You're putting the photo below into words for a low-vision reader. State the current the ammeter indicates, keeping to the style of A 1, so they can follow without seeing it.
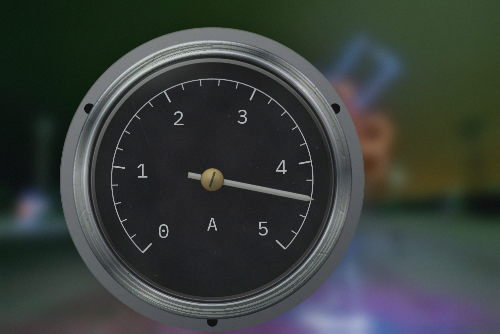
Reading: A 4.4
